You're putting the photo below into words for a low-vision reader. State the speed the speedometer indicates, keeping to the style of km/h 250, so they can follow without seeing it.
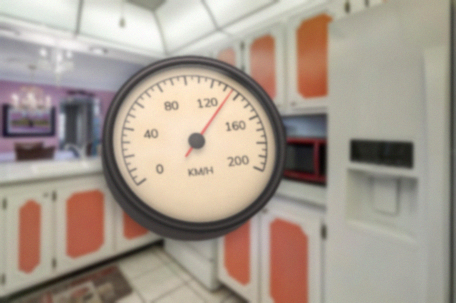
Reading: km/h 135
